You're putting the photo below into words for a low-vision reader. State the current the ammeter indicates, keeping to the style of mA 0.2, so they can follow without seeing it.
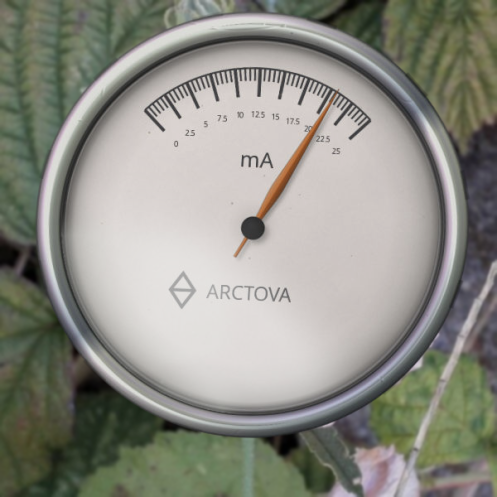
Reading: mA 20.5
